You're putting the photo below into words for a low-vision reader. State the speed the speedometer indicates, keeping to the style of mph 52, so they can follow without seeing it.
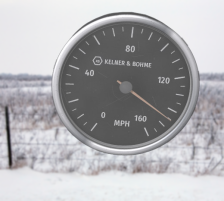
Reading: mph 145
